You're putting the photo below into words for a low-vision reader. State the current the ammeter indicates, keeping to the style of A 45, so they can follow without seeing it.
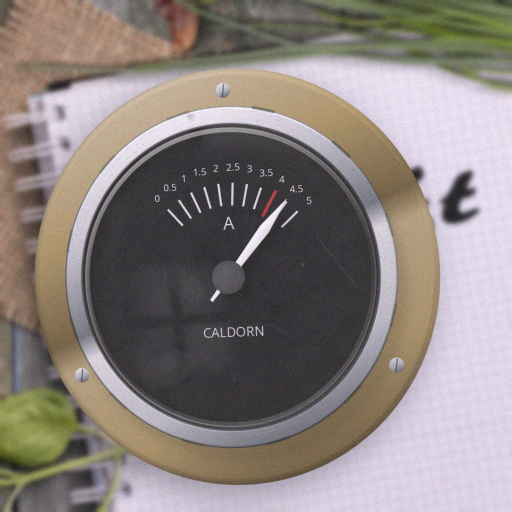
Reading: A 4.5
